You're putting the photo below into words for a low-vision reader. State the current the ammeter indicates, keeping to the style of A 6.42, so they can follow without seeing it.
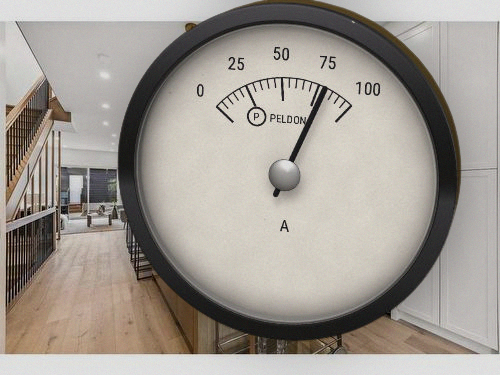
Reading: A 80
